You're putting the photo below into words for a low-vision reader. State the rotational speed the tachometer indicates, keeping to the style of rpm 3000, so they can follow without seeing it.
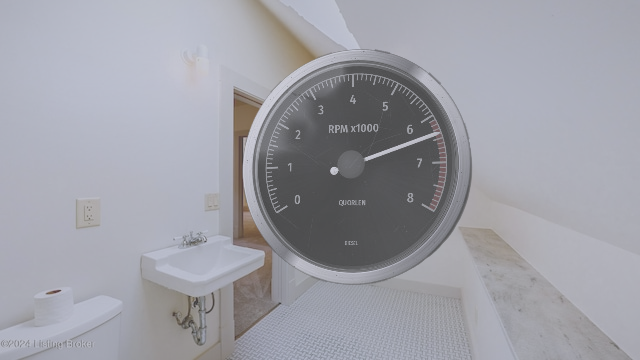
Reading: rpm 6400
